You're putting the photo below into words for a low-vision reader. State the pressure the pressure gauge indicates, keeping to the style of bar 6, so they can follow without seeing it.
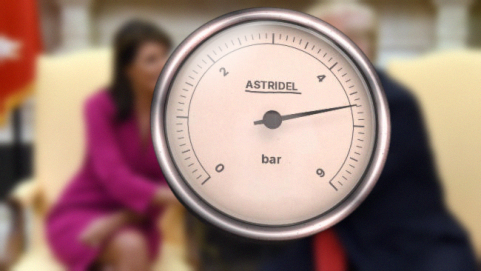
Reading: bar 4.7
